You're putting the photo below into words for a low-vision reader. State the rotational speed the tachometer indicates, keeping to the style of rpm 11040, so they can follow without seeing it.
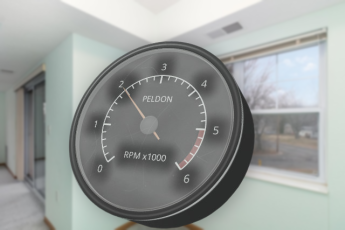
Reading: rpm 2000
